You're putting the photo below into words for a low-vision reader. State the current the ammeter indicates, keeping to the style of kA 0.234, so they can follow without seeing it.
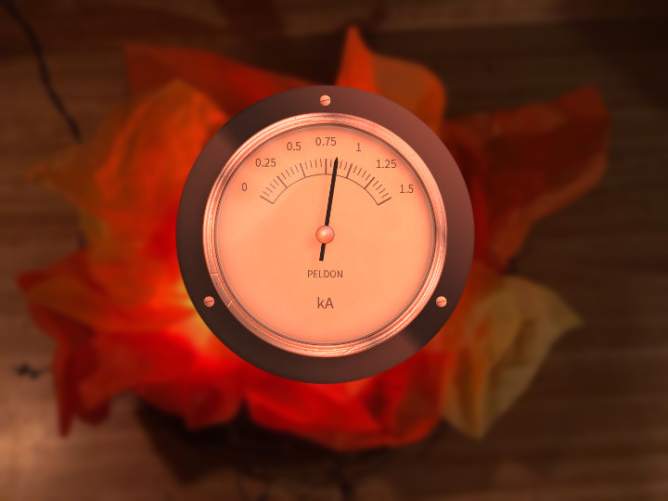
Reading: kA 0.85
